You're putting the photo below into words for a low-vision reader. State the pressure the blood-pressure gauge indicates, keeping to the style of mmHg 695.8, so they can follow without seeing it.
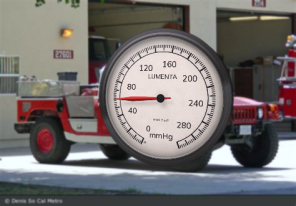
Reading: mmHg 60
